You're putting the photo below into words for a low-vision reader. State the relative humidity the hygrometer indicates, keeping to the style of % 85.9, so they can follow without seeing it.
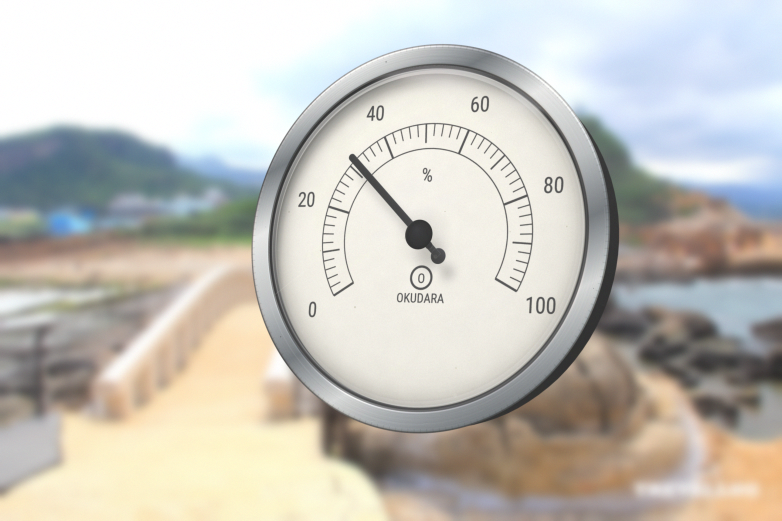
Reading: % 32
